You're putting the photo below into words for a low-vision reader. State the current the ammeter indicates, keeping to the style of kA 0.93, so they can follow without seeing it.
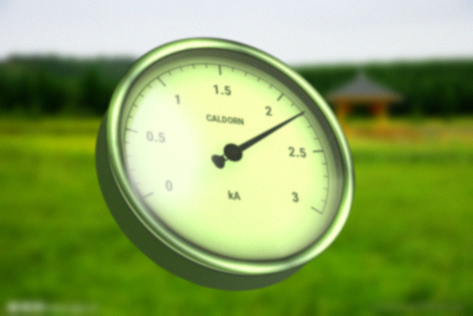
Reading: kA 2.2
